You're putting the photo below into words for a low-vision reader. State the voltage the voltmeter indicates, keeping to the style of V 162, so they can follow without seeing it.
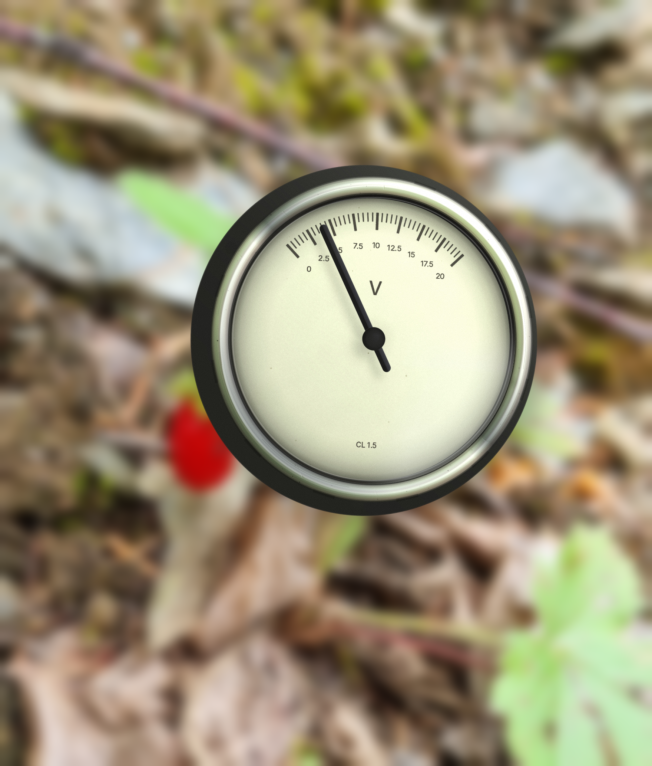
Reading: V 4
